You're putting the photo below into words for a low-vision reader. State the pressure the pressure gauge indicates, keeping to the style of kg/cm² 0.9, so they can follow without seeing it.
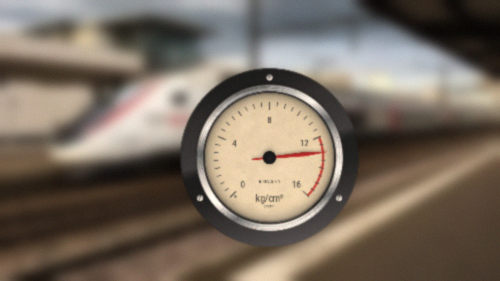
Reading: kg/cm² 13
